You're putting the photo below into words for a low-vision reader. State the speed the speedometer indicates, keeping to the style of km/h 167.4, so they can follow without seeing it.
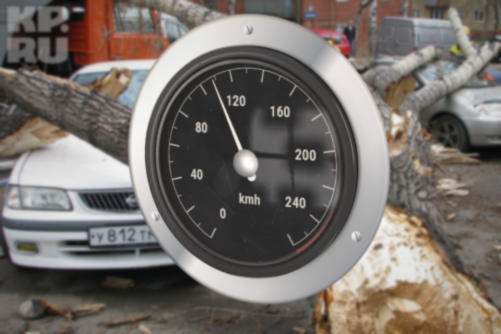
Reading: km/h 110
